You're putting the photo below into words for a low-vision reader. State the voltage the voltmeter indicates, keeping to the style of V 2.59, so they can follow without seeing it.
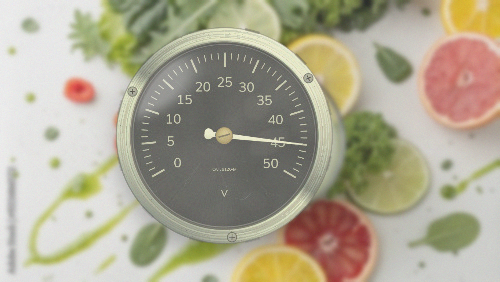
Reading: V 45
